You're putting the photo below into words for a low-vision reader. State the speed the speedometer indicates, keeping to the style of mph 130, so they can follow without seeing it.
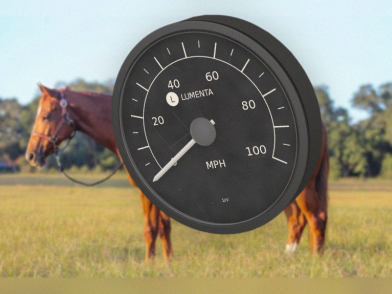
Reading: mph 0
